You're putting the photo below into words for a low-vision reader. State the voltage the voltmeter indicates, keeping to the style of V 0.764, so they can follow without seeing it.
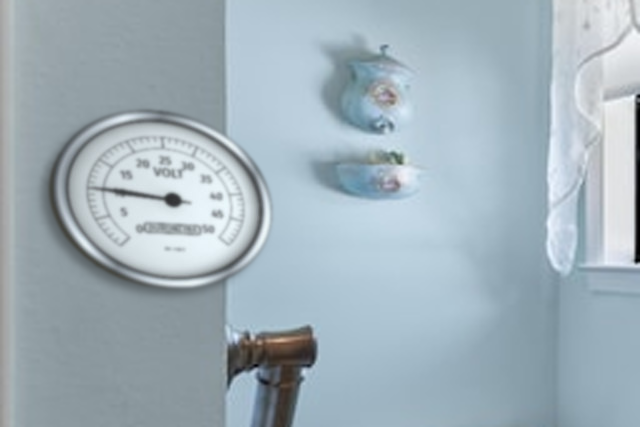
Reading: V 10
